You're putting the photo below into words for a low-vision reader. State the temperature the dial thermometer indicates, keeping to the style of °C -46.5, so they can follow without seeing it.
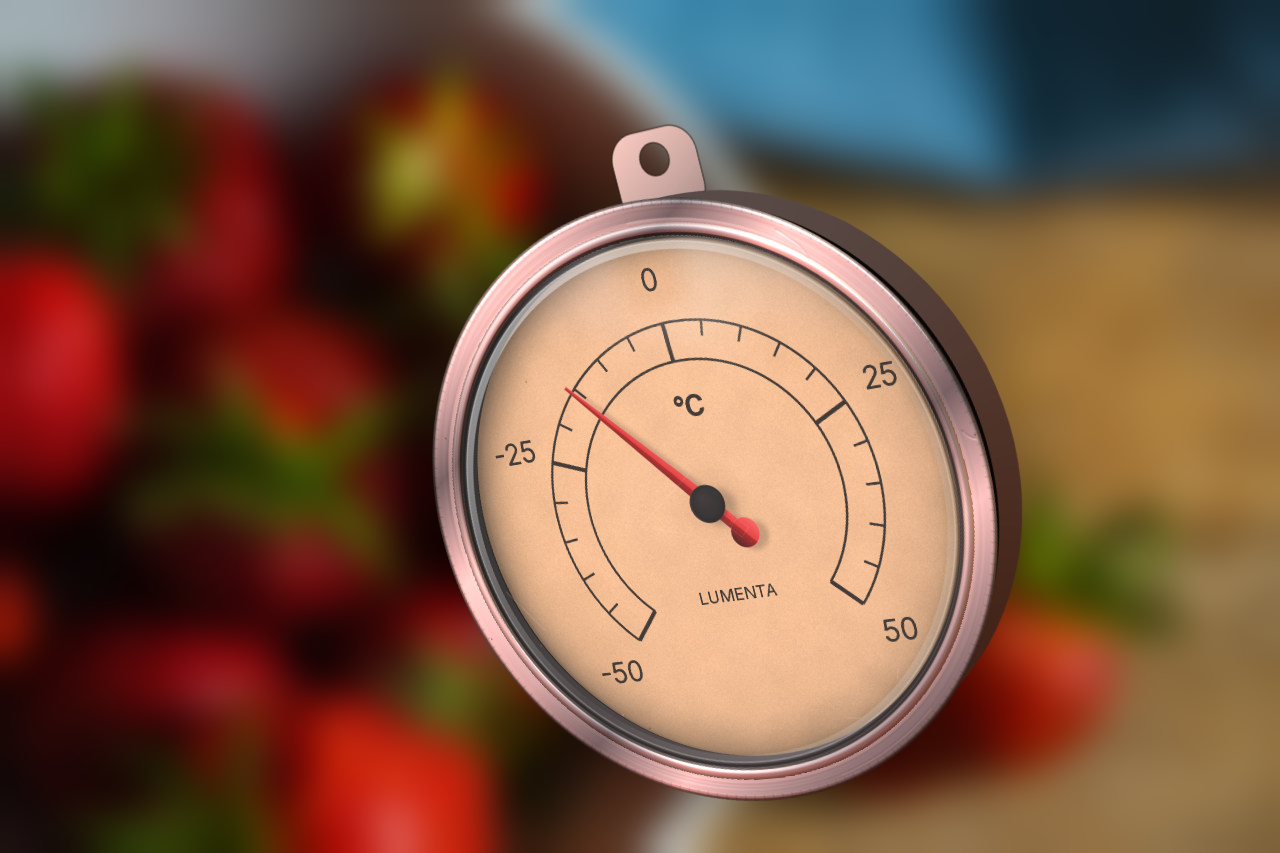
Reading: °C -15
